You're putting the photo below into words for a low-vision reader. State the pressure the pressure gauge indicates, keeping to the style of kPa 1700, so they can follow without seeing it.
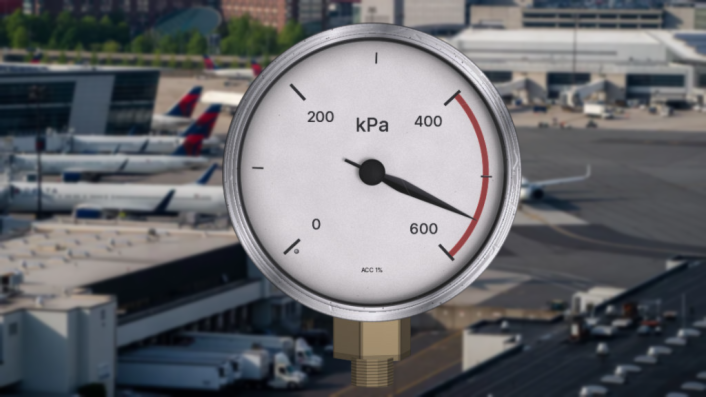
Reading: kPa 550
